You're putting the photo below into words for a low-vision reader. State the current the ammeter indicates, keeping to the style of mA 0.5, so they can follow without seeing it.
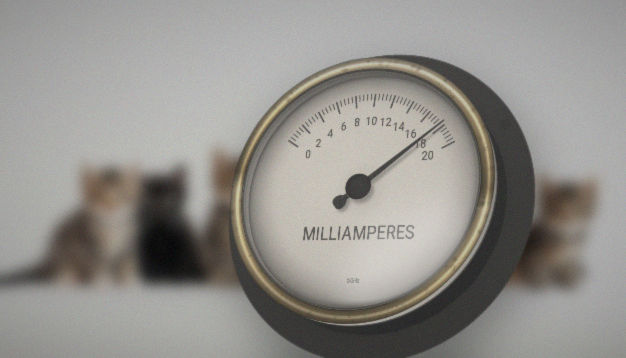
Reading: mA 18
